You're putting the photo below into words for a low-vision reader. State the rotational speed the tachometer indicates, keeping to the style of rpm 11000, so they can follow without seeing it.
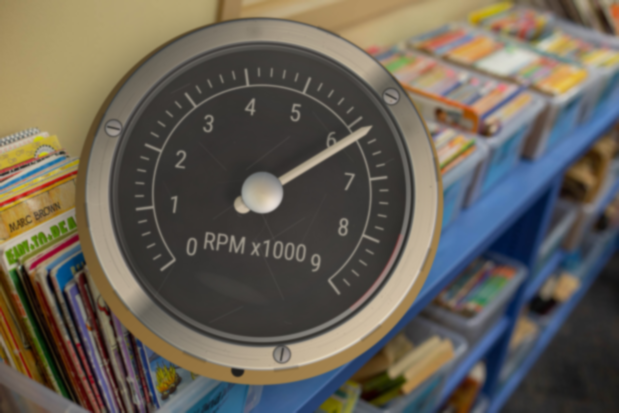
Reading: rpm 6200
